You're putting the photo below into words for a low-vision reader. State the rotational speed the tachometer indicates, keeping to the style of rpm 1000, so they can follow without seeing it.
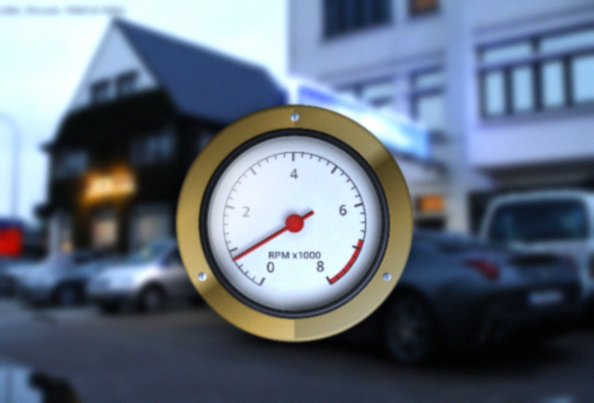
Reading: rpm 800
